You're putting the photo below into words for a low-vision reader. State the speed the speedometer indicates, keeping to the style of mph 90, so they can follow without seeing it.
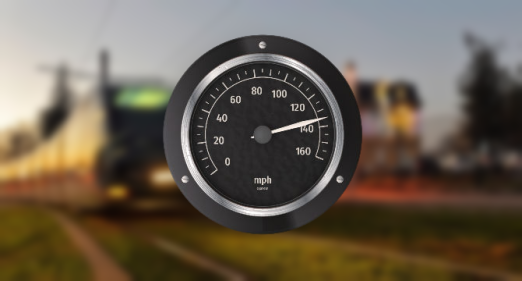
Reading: mph 135
